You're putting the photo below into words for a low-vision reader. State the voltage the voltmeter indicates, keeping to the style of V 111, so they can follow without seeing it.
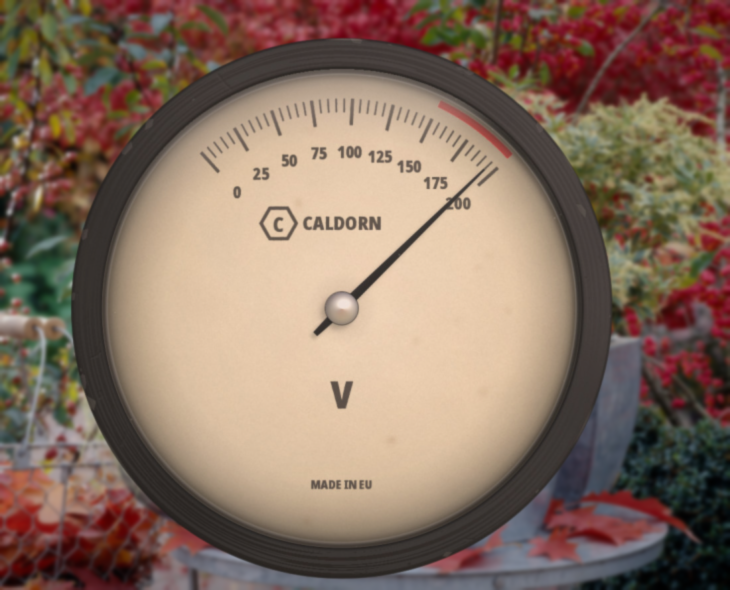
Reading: V 195
